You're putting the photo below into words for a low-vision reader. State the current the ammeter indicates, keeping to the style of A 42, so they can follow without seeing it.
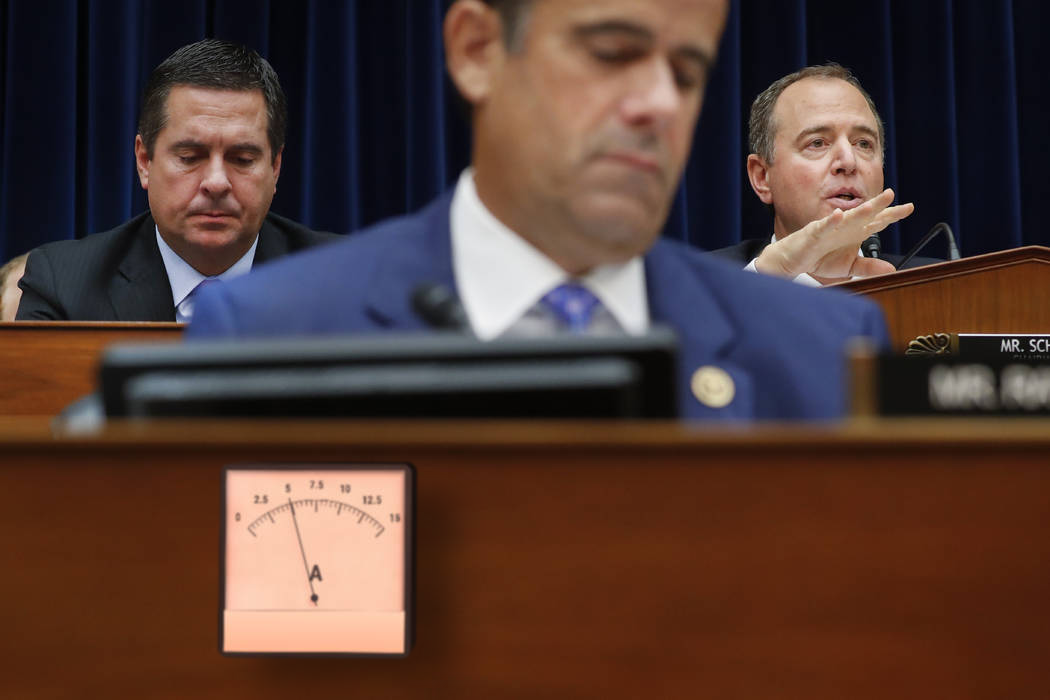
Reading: A 5
